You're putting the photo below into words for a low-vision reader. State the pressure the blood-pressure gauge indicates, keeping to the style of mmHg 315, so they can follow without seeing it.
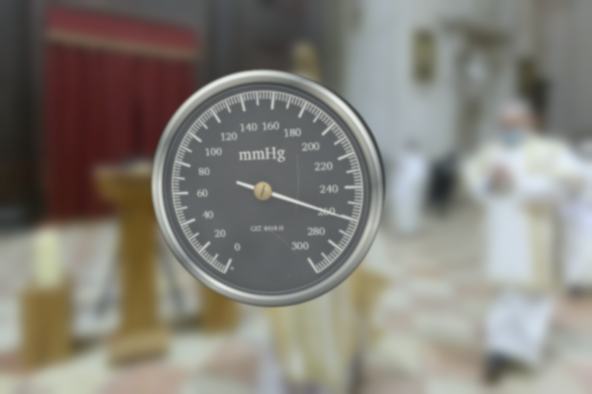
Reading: mmHg 260
